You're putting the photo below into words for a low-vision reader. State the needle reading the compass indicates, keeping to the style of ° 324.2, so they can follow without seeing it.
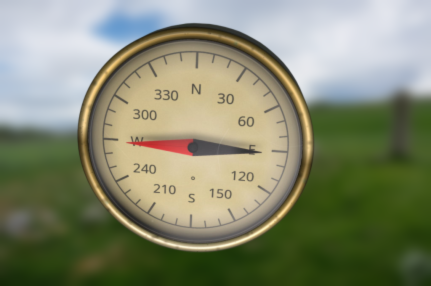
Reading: ° 270
